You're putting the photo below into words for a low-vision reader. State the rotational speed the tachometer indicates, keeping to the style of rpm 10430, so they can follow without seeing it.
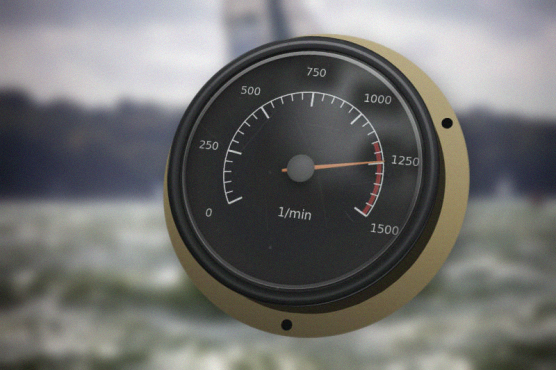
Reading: rpm 1250
